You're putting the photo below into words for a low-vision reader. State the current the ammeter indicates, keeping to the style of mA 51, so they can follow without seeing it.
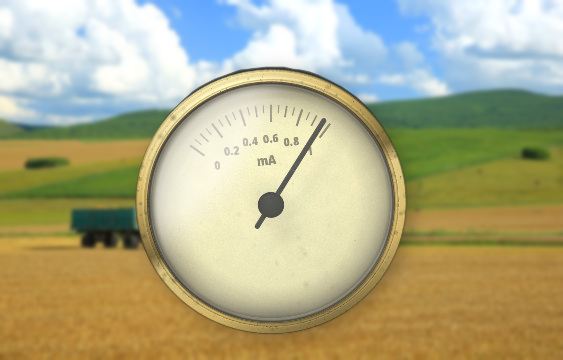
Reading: mA 0.95
